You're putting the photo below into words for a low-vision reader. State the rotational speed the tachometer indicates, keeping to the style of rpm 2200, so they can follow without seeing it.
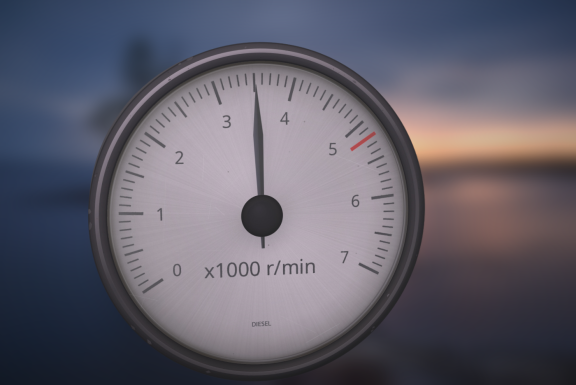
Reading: rpm 3500
